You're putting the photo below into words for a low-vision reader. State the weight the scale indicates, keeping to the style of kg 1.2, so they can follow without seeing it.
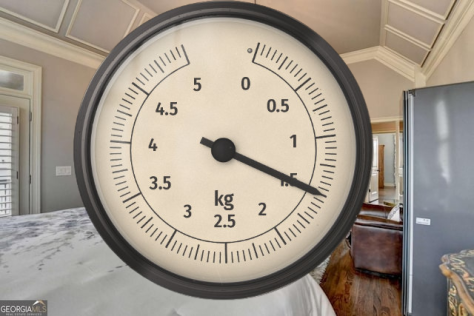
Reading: kg 1.5
